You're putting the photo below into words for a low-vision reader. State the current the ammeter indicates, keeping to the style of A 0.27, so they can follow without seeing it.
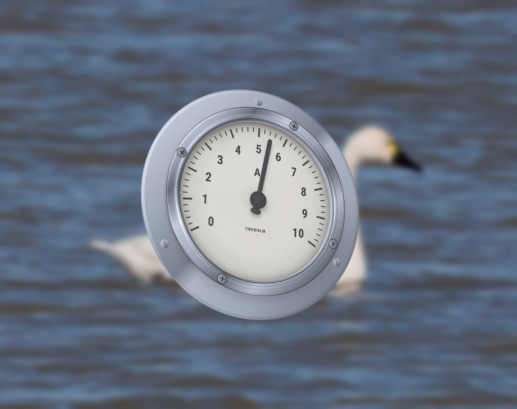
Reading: A 5.4
